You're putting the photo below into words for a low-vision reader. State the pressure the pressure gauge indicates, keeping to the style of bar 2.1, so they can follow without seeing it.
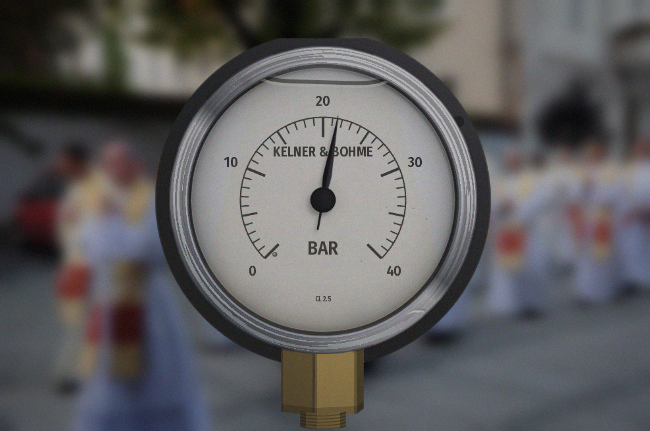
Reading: bar 21.5
